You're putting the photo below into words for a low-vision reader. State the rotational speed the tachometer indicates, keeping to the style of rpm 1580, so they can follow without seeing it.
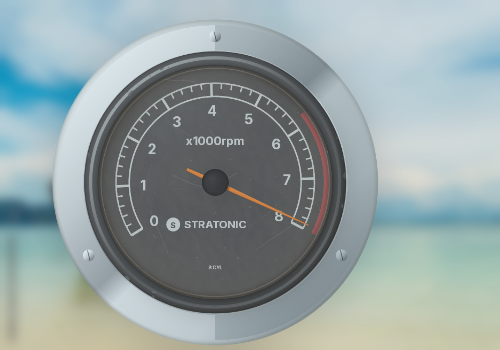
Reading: rpm 7900
